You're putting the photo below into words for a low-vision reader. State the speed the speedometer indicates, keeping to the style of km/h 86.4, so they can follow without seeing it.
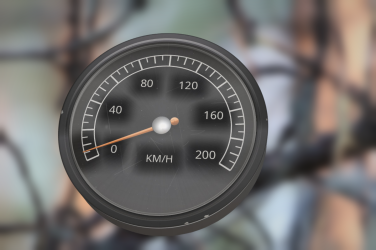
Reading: km/h 5
